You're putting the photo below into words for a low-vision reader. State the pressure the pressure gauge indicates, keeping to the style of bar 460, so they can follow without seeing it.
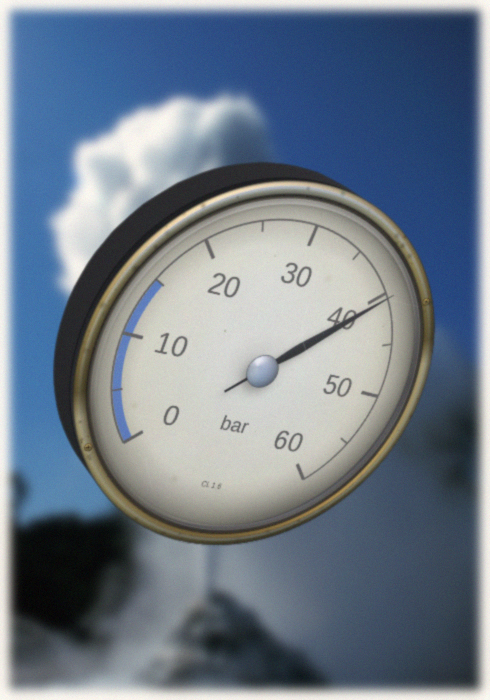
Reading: bar 40
